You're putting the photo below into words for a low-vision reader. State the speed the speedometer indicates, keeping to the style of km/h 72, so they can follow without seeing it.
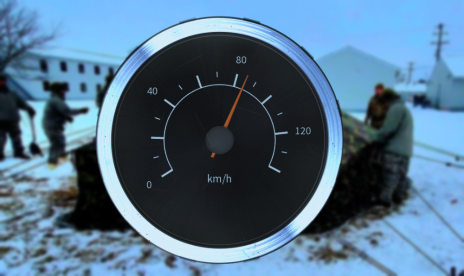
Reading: km/h 85
